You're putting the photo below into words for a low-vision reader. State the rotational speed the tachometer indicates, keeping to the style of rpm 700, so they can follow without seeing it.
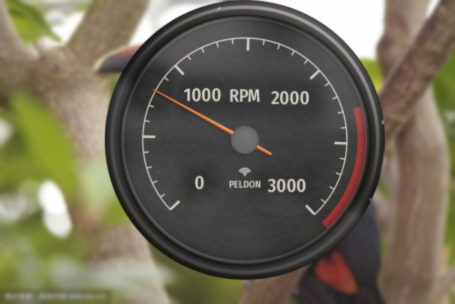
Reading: rpm 800
